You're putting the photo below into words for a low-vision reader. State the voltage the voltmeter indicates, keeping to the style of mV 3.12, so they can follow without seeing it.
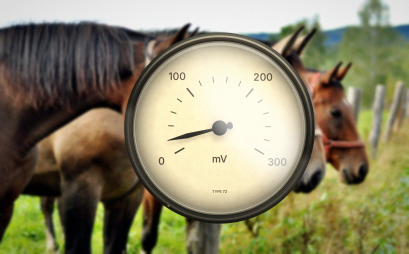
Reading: mV 20
